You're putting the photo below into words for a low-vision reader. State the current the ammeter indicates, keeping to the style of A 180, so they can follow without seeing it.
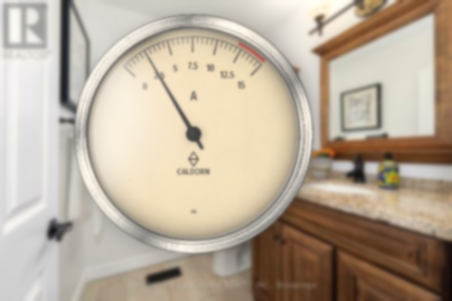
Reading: A 2.5
